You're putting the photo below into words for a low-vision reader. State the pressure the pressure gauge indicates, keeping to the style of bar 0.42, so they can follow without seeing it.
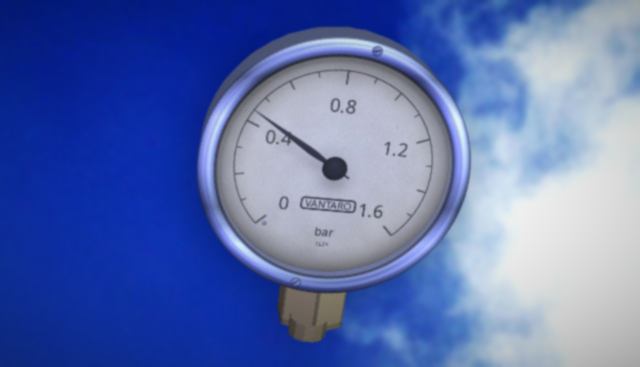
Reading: bar 0.45
